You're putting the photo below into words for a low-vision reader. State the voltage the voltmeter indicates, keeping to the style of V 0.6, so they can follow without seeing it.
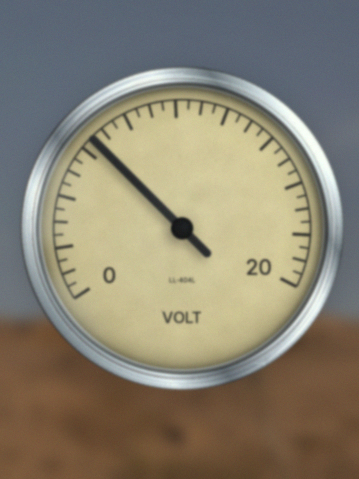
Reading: V 6.5
